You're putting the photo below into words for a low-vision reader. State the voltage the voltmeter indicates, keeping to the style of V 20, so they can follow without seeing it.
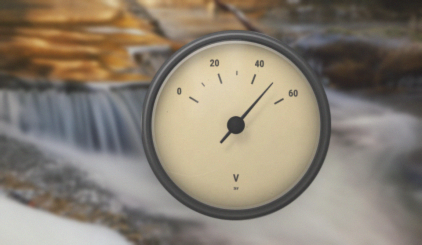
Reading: V 50
